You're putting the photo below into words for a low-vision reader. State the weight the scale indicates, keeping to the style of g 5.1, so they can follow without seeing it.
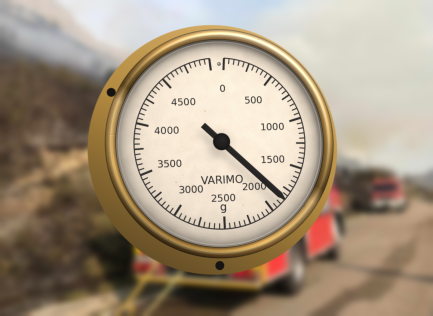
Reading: g 1850
